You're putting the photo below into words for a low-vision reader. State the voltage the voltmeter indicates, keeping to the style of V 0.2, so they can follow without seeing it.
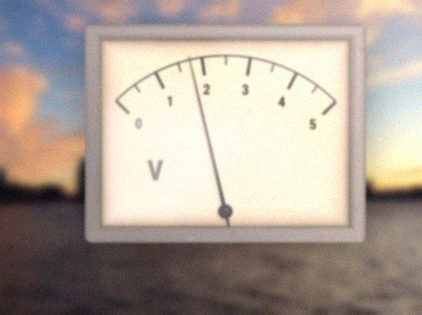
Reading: V 1.75
